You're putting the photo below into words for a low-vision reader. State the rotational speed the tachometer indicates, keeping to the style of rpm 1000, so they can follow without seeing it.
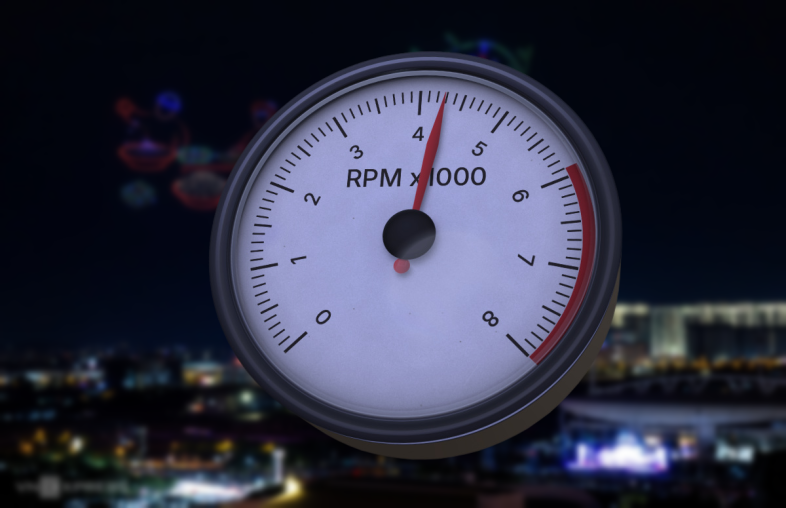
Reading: rpm 4300
